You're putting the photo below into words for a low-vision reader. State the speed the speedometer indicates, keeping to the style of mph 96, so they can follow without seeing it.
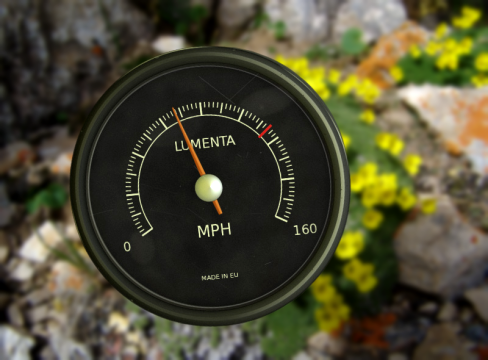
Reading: mph 68
